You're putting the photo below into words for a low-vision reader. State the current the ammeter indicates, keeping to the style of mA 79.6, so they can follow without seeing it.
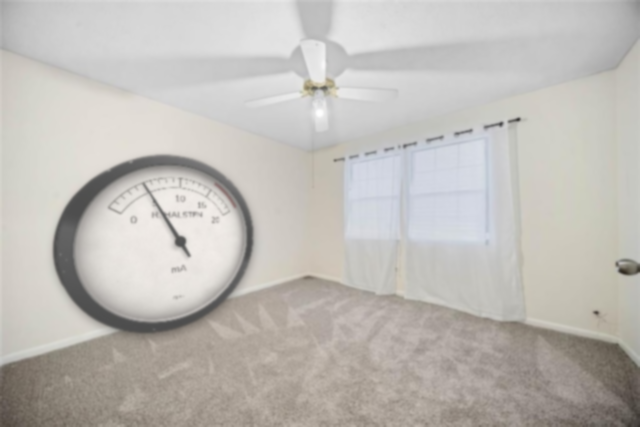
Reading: mA 5
